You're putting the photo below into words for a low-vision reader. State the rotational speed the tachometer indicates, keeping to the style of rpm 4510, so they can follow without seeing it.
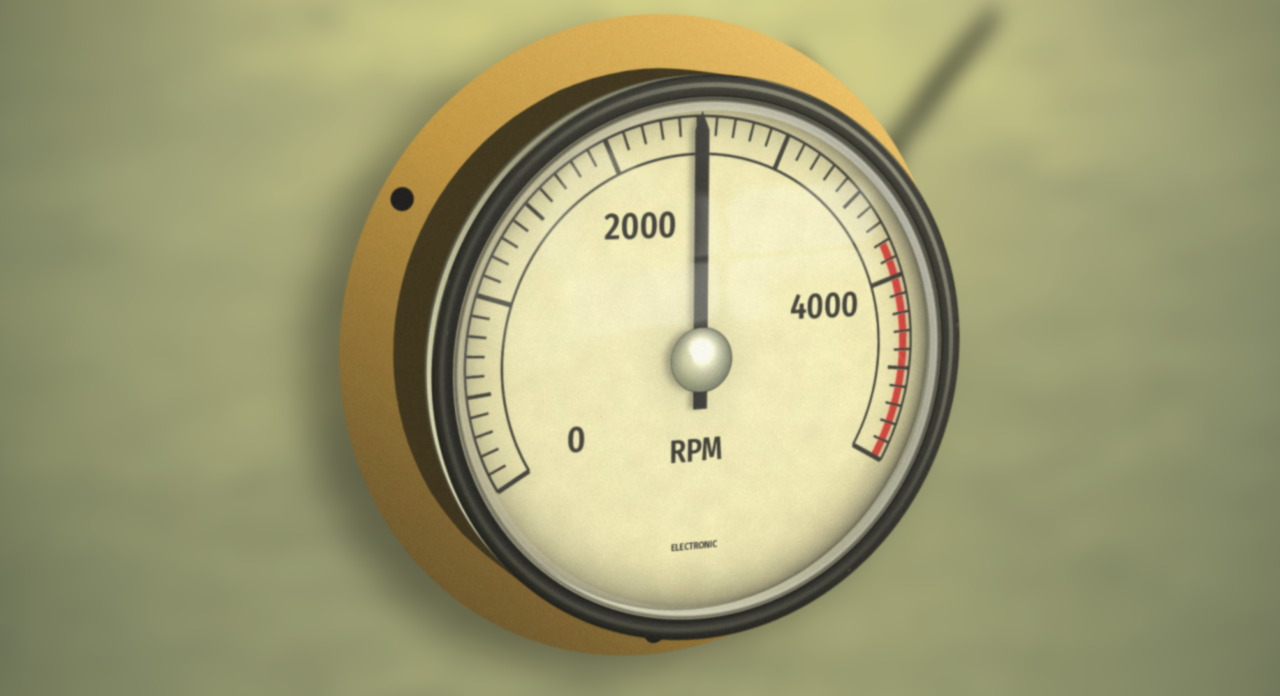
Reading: rpm 2500
